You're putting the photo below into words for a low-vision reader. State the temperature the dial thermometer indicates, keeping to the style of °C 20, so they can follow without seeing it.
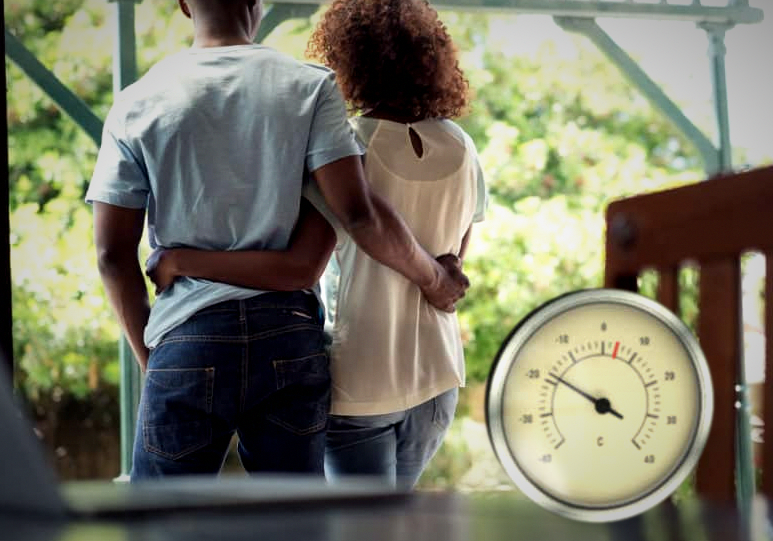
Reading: °C -18
